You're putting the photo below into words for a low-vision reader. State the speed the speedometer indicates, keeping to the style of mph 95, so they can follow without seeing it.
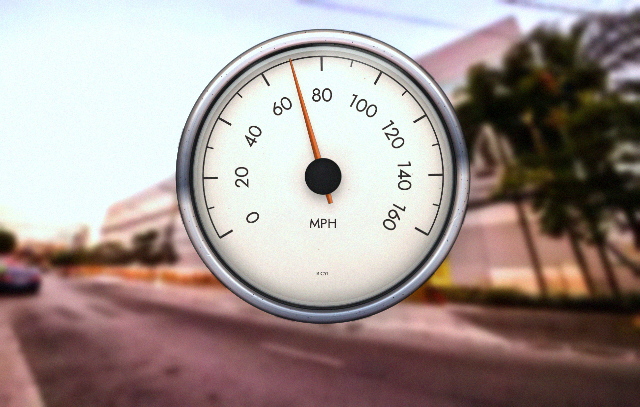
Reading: mph 70
